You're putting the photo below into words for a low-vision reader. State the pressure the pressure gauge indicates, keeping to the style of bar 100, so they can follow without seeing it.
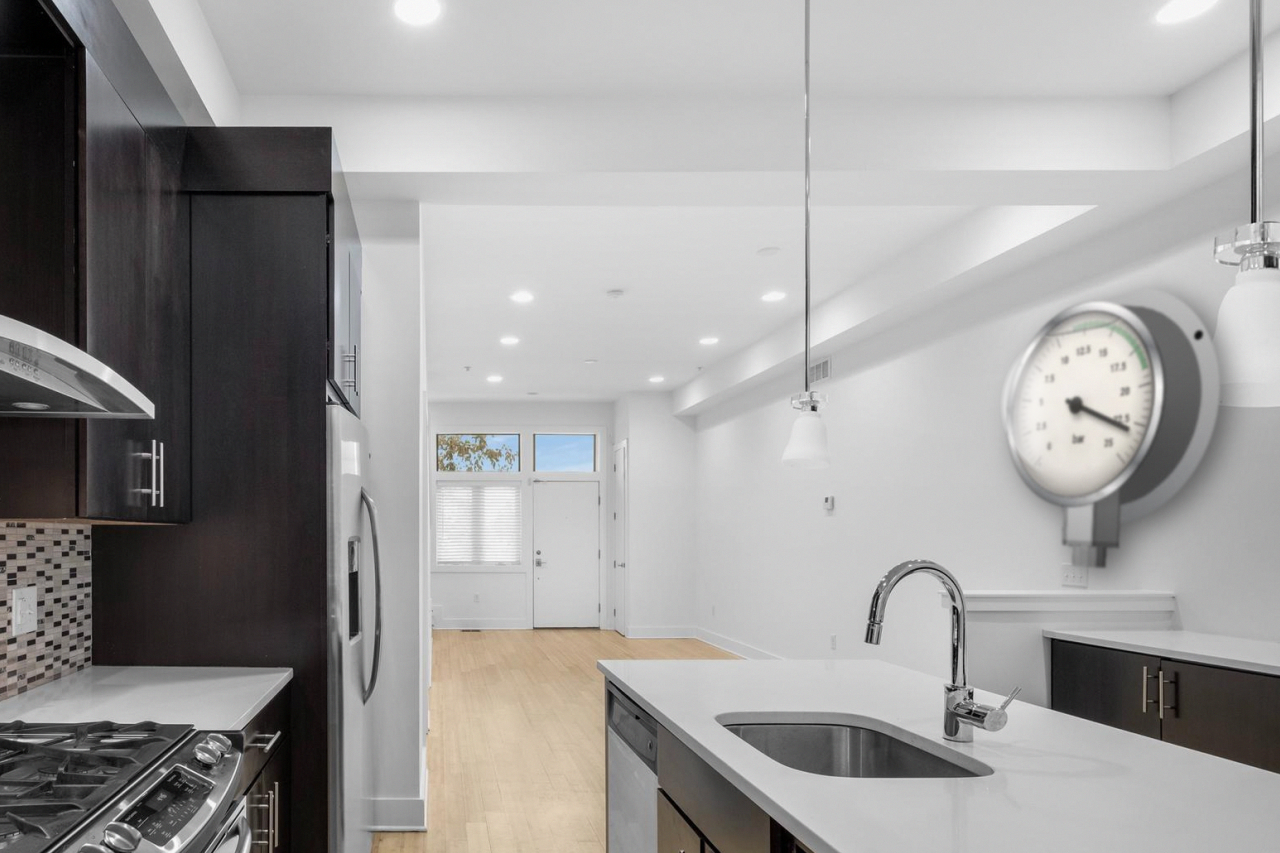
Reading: bar 23
